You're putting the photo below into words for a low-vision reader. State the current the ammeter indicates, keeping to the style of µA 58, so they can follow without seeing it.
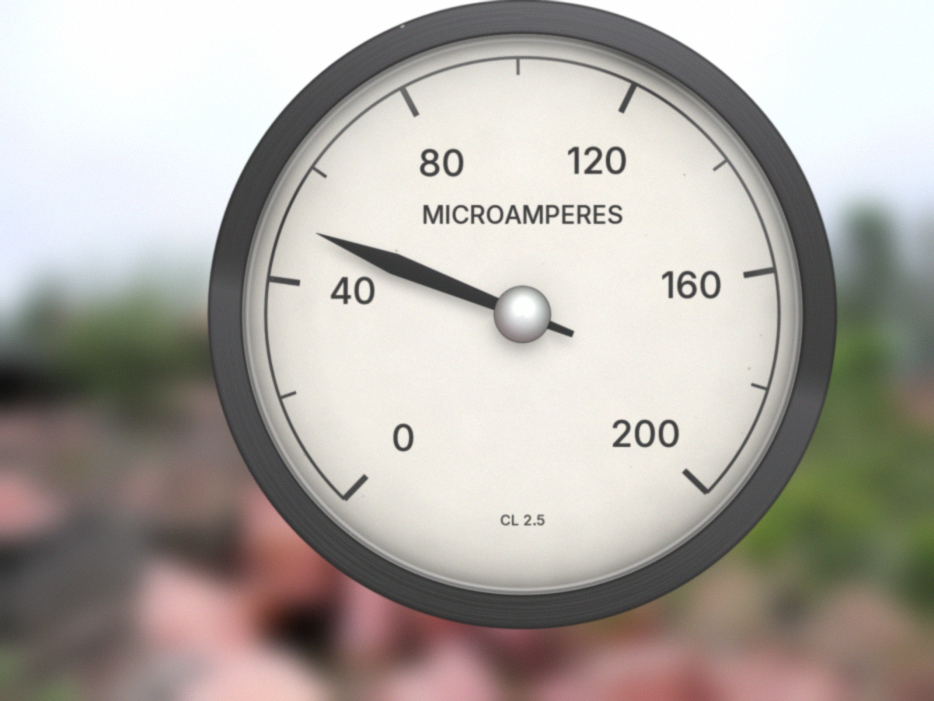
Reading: µA 50
